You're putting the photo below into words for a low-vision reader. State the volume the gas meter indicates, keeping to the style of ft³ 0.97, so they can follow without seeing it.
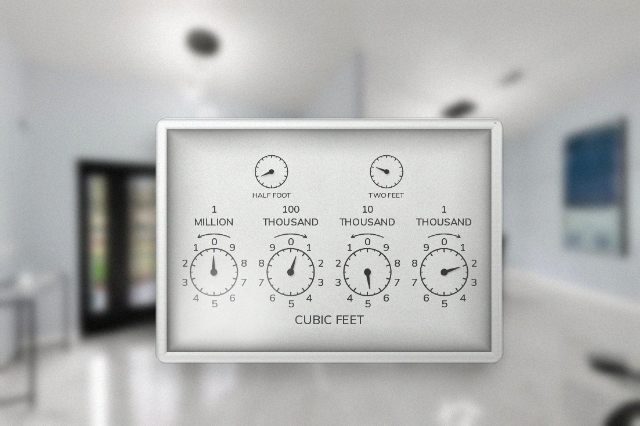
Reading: ft³ 5200
